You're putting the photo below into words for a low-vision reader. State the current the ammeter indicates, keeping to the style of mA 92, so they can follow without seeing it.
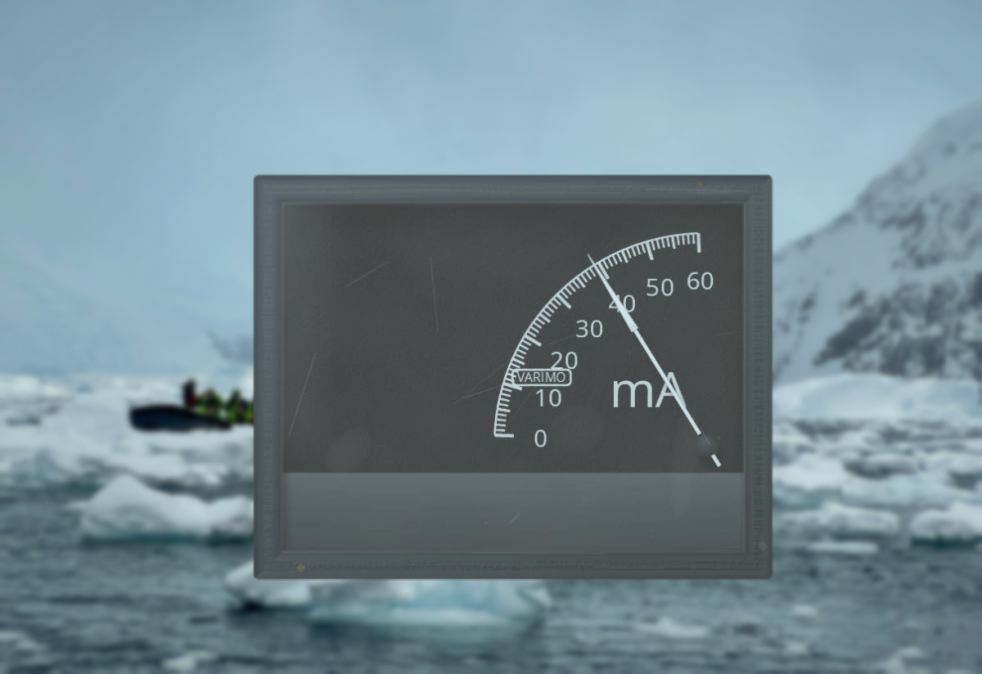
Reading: mA 39
